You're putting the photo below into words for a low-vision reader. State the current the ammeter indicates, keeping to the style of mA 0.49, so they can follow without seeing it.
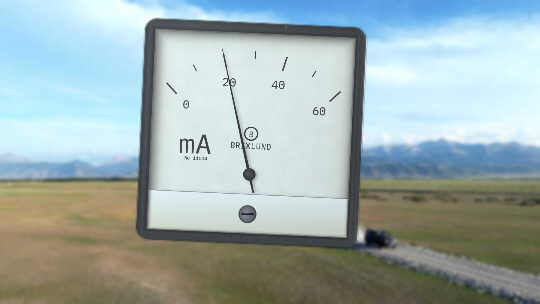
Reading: mA 20
